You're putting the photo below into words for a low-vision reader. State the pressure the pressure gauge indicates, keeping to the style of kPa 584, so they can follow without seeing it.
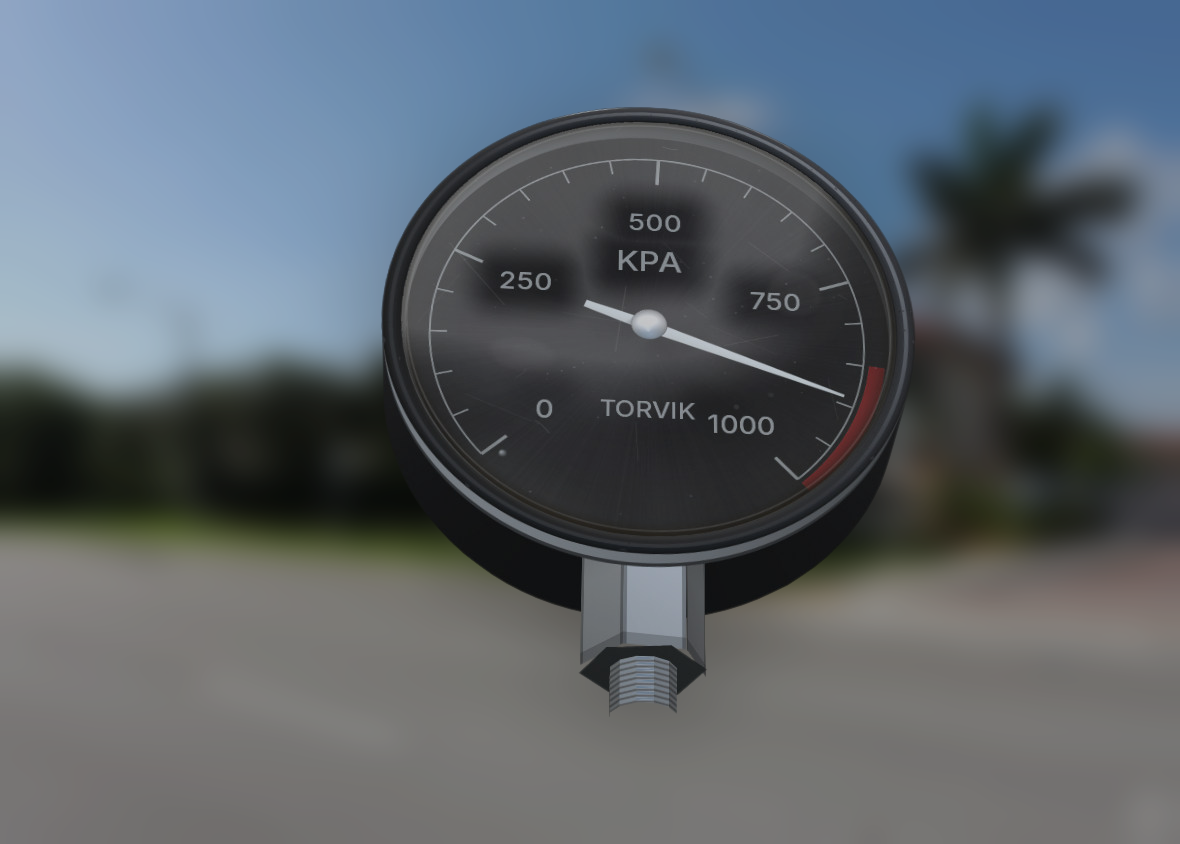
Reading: kPa 900
